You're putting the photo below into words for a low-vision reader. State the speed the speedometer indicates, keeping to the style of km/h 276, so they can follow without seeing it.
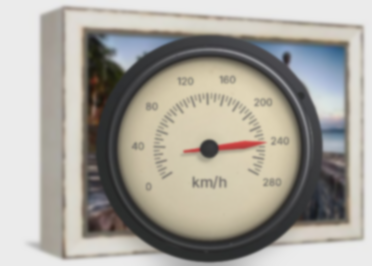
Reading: km/h 240
